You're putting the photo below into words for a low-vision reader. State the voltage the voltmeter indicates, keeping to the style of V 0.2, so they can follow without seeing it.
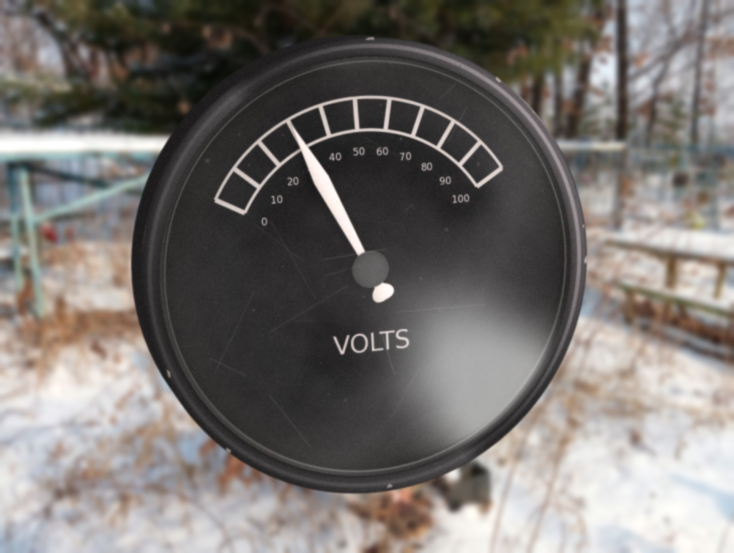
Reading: V 30
